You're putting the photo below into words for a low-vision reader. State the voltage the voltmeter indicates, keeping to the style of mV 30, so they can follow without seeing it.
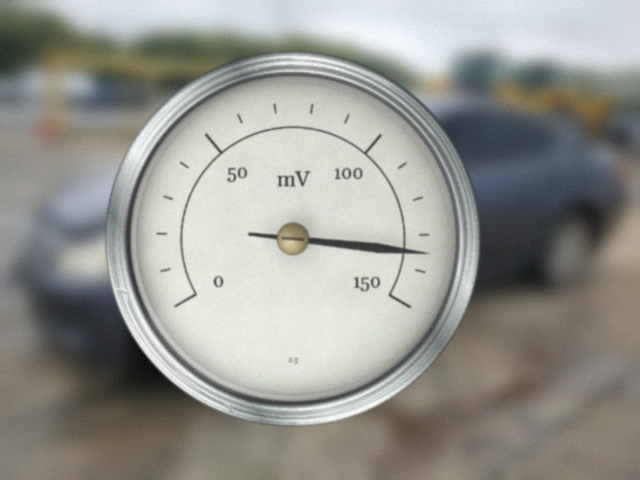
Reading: mV 135
